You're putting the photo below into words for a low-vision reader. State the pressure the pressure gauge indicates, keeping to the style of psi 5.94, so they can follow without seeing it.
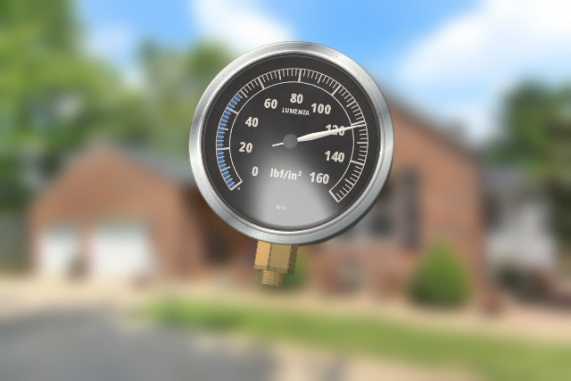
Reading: psi 122
